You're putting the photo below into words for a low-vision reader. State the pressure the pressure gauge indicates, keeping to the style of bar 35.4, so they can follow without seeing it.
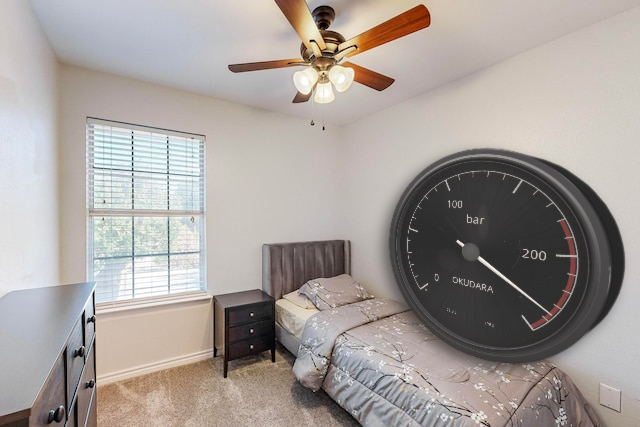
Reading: bar 235
